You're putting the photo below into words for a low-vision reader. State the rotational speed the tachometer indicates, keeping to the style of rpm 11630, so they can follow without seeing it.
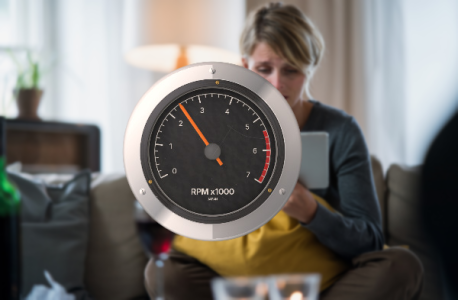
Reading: rpm 2400
